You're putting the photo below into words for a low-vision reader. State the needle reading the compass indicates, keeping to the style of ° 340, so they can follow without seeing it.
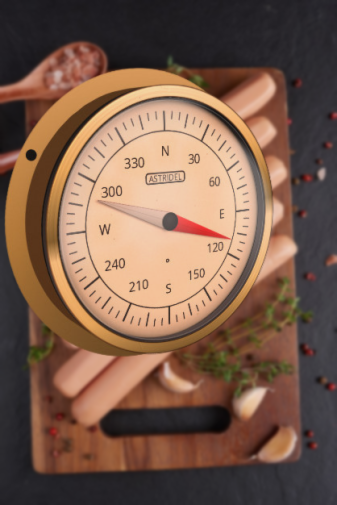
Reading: ° 110
